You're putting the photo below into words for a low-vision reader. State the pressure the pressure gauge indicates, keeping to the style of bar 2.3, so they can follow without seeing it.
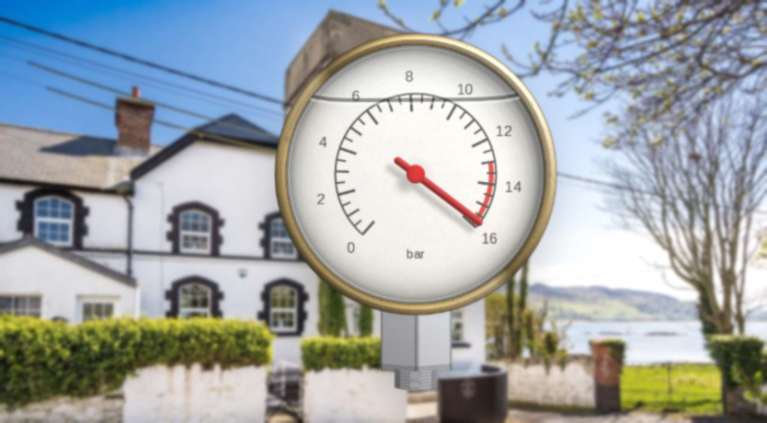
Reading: bar 15.75
